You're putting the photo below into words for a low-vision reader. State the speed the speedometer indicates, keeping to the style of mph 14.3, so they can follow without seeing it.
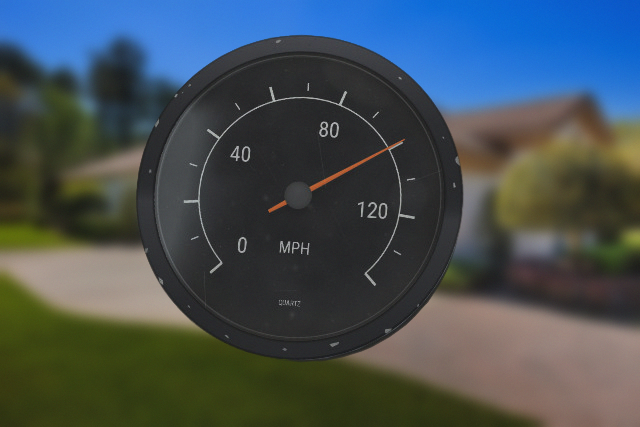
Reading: mph 100
